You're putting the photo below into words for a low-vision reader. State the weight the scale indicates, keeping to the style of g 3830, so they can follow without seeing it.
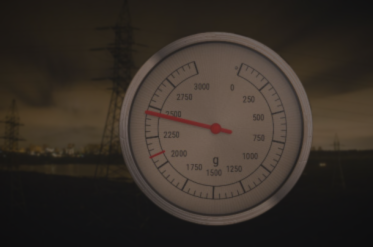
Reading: g 2450
